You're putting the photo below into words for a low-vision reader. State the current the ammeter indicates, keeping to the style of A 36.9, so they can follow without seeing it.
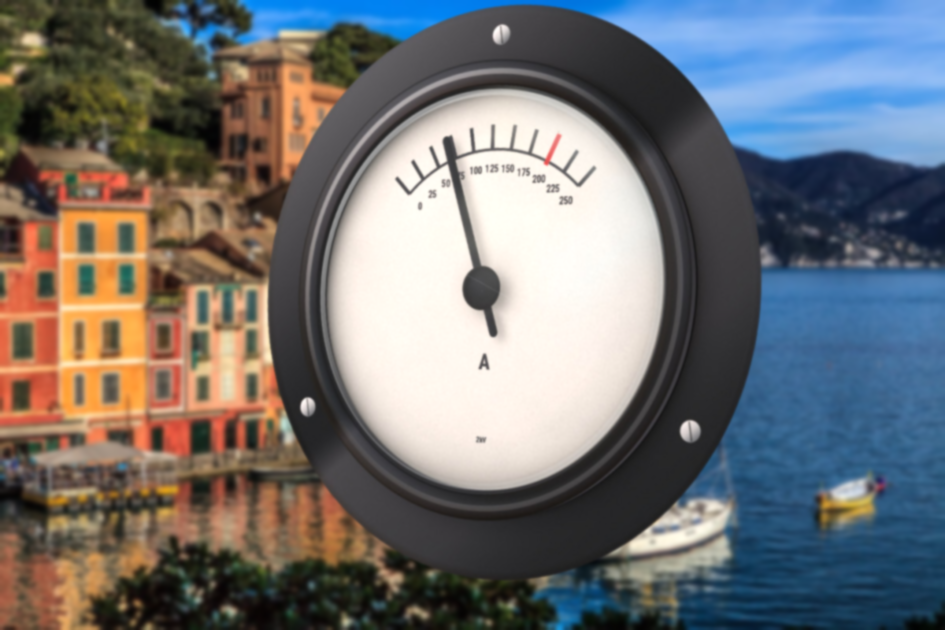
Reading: A 75
